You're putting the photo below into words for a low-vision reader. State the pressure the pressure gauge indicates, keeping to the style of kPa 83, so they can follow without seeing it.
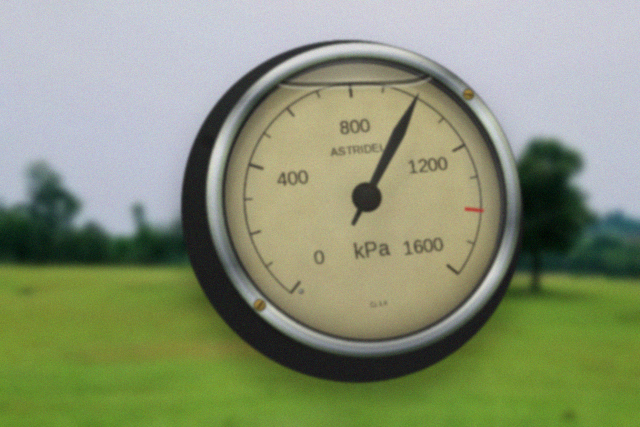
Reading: kPa 1000
